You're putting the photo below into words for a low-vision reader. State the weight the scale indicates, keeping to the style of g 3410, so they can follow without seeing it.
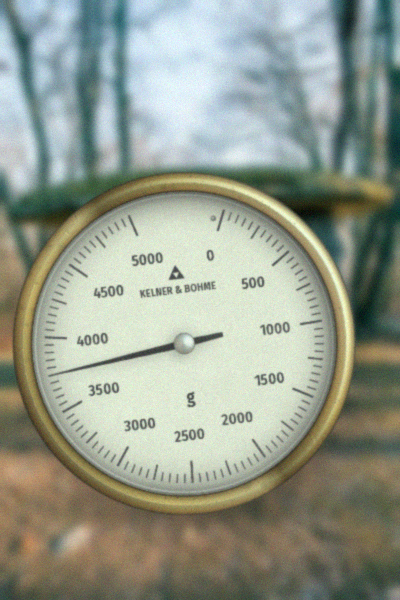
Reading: g 3750
